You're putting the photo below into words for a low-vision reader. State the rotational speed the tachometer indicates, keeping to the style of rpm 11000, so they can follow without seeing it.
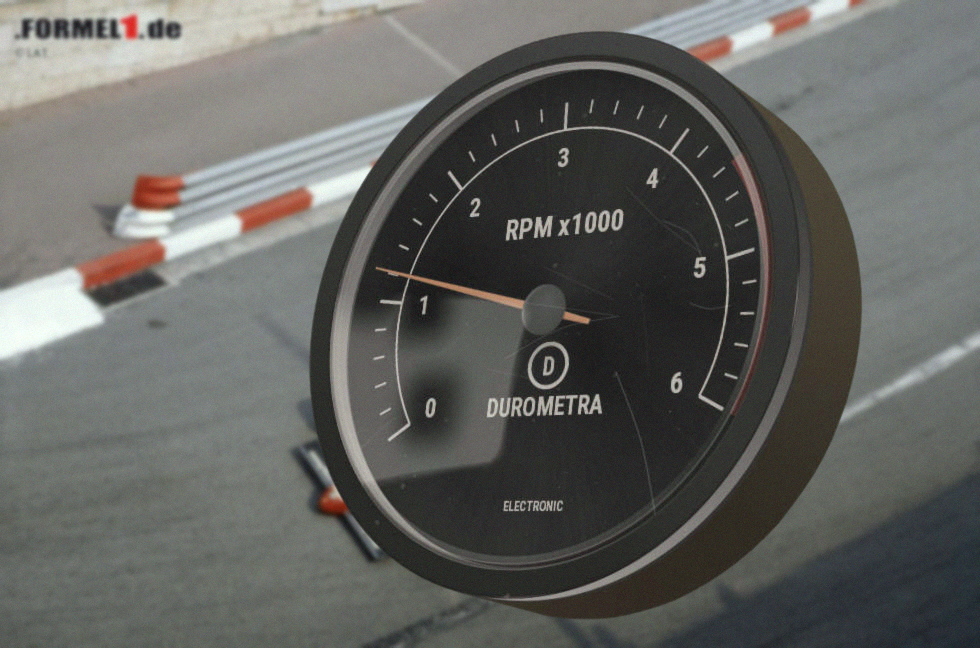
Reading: rpm 1200
